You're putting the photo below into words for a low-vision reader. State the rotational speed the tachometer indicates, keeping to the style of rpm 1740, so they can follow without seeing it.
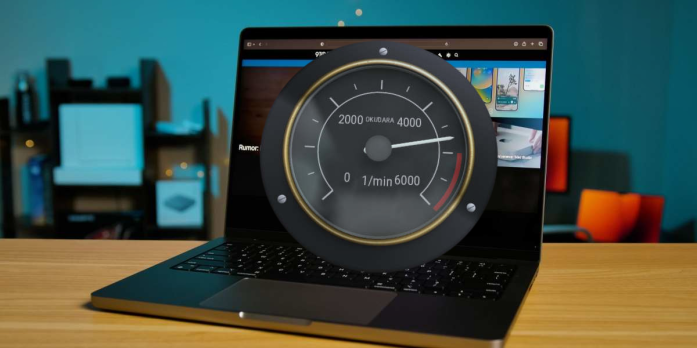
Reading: rpm 4750
